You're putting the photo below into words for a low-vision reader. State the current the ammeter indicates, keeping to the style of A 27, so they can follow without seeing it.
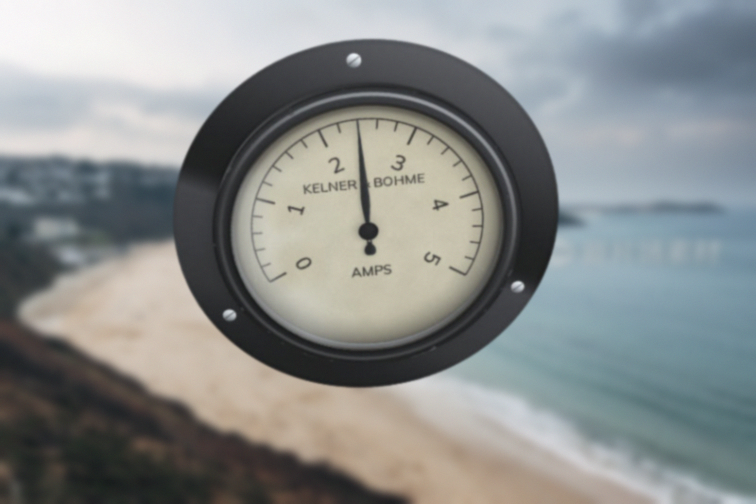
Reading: A 2.4
